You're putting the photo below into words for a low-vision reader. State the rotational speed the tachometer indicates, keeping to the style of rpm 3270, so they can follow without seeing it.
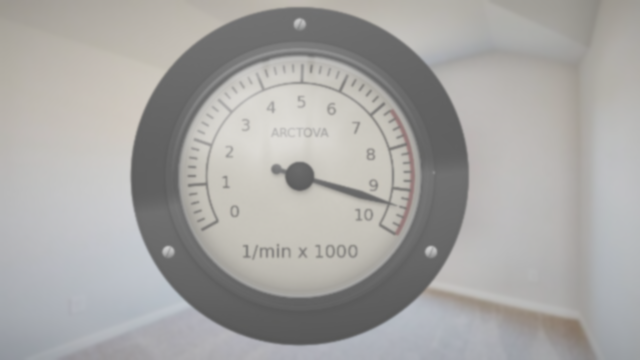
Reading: rpm 9400
